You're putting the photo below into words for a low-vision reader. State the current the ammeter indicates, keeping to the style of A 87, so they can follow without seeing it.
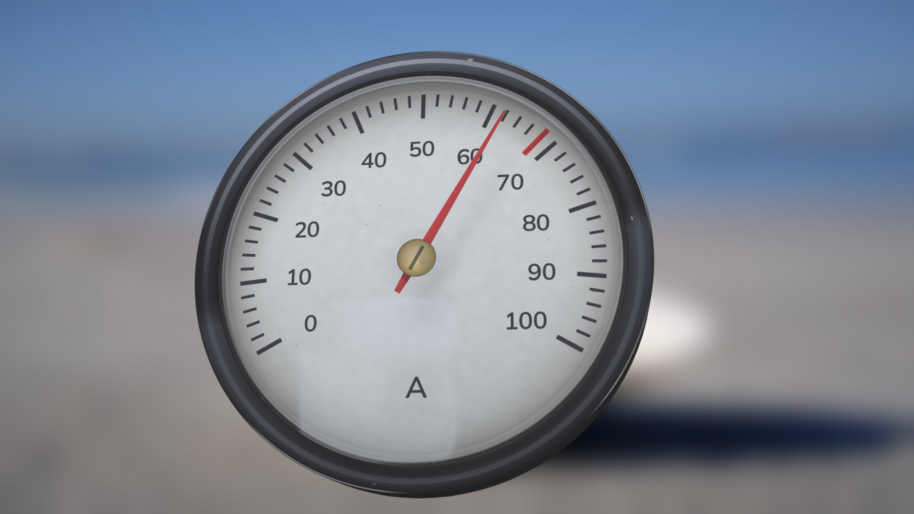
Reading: A 62
